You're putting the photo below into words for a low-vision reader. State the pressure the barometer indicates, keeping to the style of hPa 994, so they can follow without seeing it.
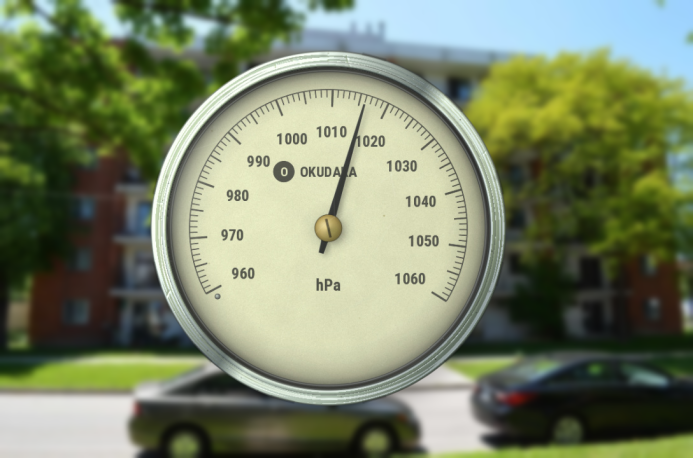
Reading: hPa 1016
